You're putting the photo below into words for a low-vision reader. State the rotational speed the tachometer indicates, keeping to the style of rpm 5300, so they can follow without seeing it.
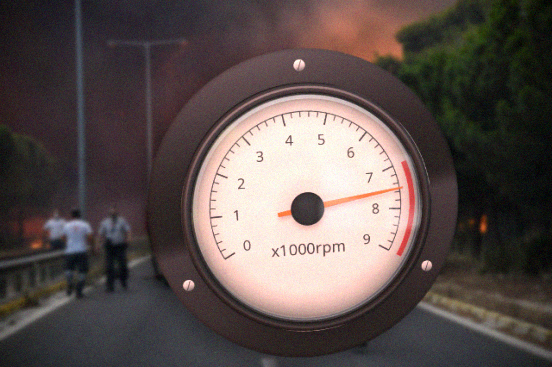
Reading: rpm 7500
